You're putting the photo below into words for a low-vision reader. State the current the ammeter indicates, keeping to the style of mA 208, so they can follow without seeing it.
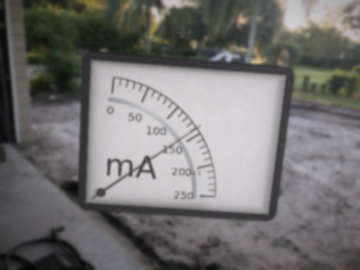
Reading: mA 140
